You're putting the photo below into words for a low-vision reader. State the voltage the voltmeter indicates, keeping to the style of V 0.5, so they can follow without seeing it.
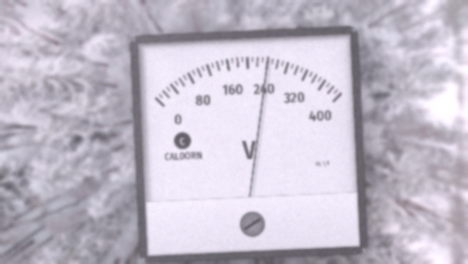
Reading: V 240
